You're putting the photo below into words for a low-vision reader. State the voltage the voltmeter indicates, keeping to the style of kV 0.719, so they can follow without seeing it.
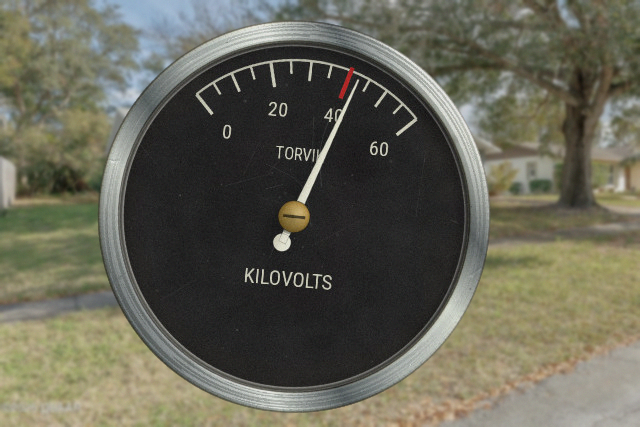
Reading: kV 42.5
